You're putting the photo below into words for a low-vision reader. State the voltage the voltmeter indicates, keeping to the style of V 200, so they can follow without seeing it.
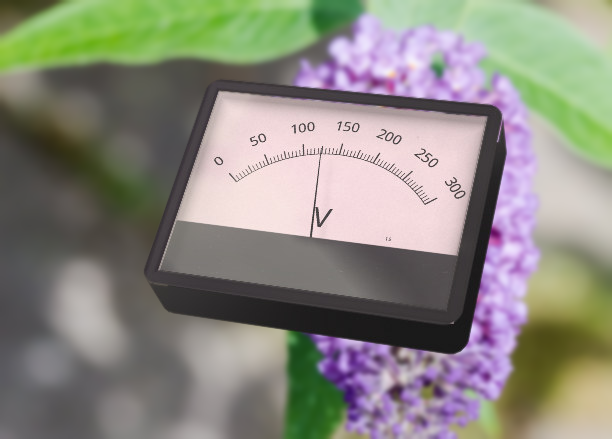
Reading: V 125
